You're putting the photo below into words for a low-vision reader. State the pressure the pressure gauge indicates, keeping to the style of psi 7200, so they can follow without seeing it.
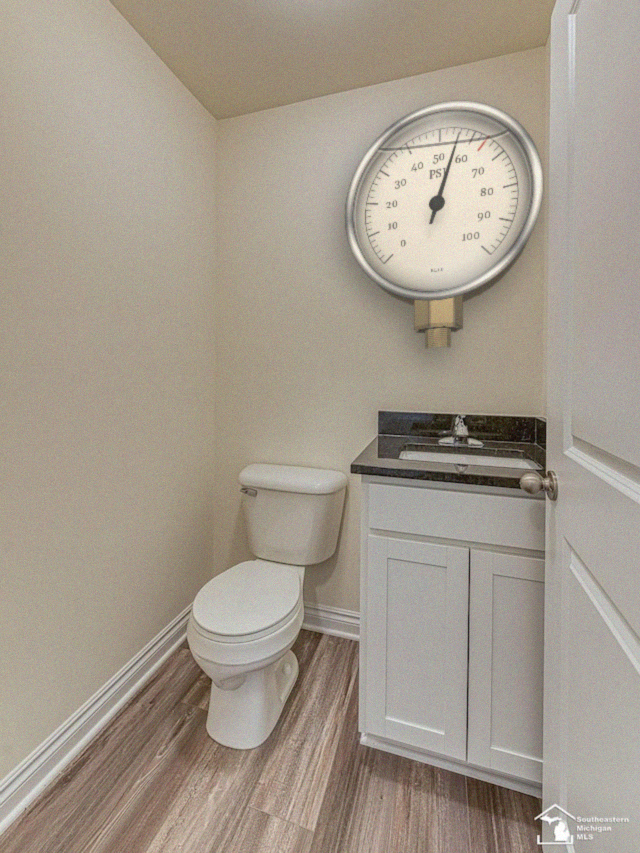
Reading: psi 56
